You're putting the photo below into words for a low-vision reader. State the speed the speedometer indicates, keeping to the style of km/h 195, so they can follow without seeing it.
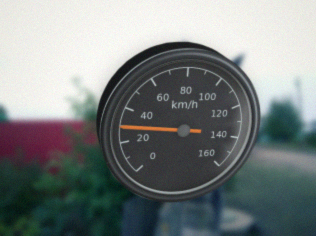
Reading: km/h 30
